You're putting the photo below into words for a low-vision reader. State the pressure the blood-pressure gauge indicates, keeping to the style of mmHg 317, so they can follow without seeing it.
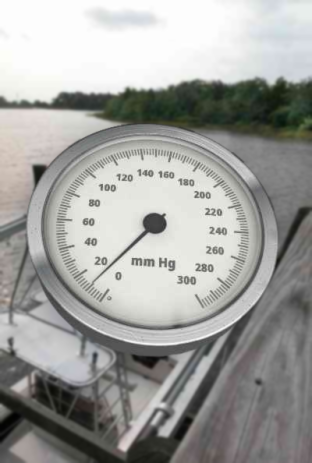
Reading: mmHg 10
